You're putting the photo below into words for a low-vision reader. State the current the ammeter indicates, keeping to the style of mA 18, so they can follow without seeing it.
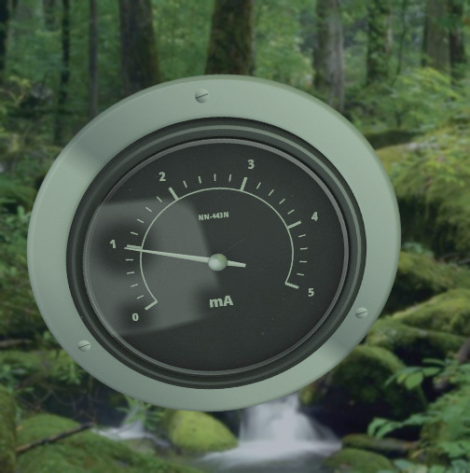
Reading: mA 1
